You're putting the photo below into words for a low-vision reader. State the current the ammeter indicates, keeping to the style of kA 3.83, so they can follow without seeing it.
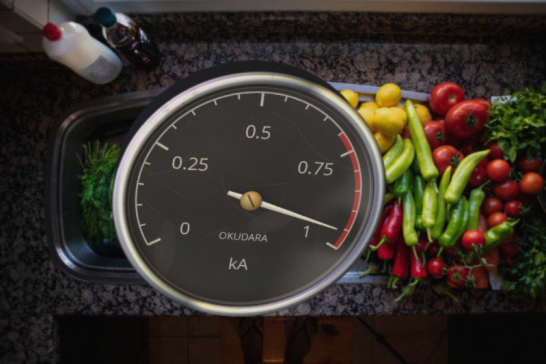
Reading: kA 0.95
